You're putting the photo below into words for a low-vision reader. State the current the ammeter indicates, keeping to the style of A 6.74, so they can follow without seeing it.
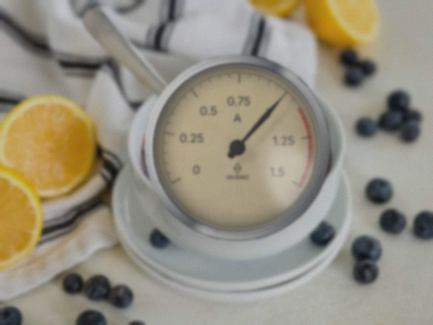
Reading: A 1
